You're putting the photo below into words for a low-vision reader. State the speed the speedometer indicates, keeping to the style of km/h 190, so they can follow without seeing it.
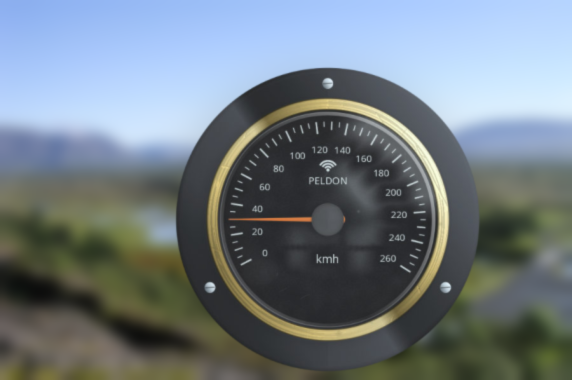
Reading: km/h 30
